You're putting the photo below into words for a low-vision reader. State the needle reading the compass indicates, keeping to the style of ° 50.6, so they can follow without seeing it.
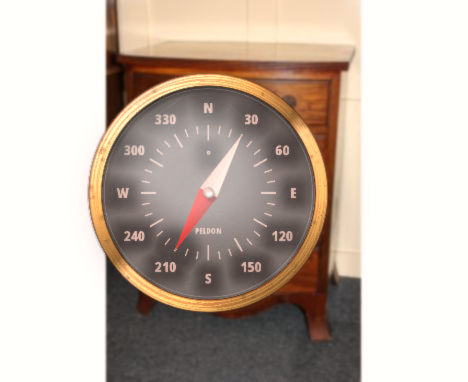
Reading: ° 210
